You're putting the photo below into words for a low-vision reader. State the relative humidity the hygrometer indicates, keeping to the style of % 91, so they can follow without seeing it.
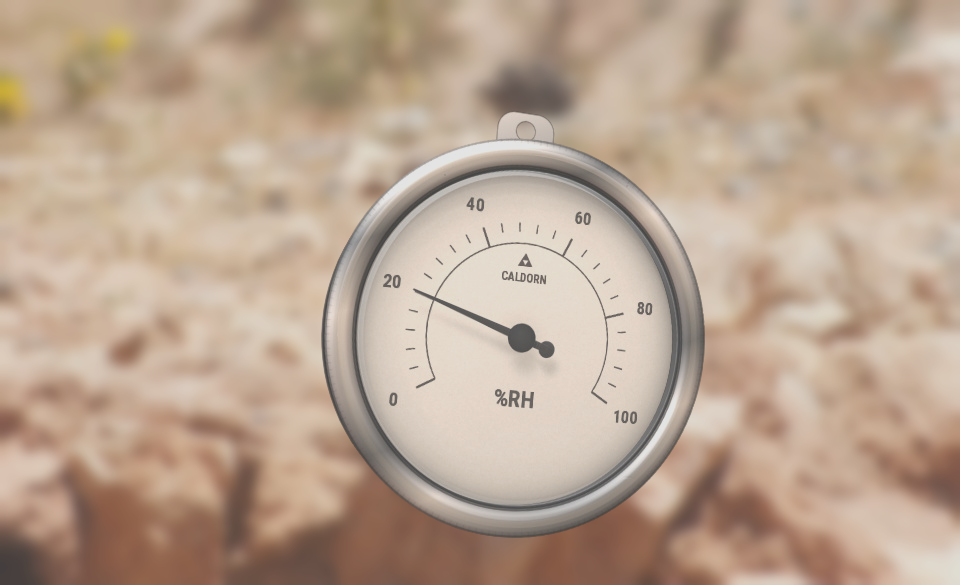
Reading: % 20
